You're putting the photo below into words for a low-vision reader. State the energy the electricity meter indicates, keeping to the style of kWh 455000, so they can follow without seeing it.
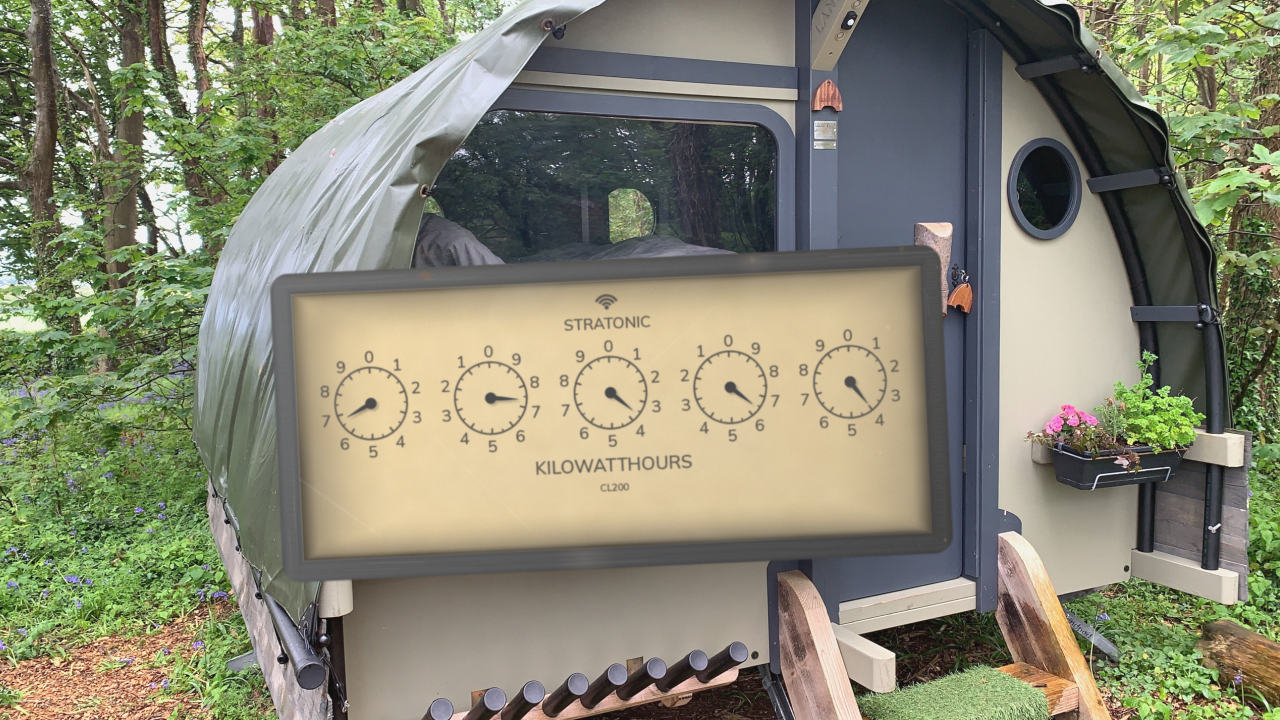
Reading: kWh 67364
